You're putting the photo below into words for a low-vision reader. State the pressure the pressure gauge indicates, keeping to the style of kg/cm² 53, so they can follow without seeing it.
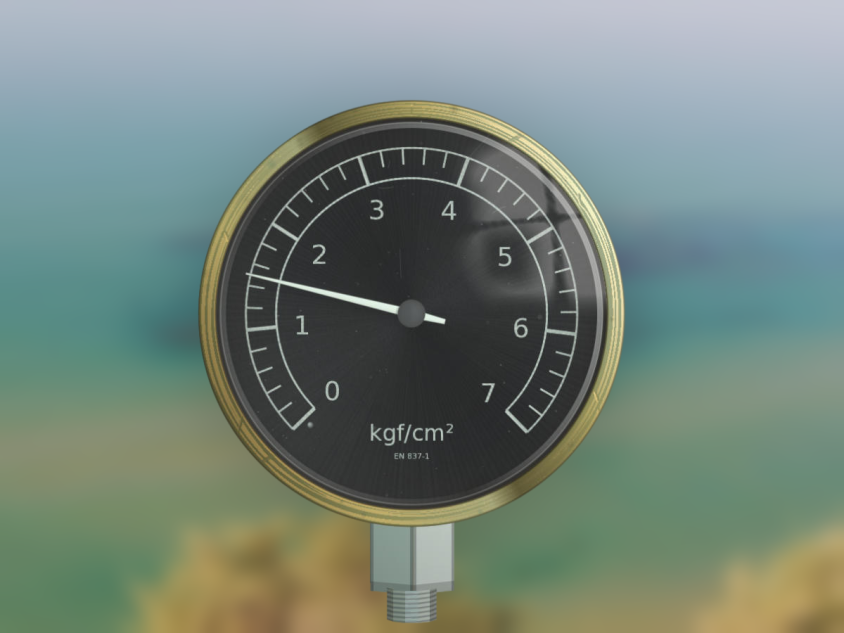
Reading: kg/cm² 1.5
